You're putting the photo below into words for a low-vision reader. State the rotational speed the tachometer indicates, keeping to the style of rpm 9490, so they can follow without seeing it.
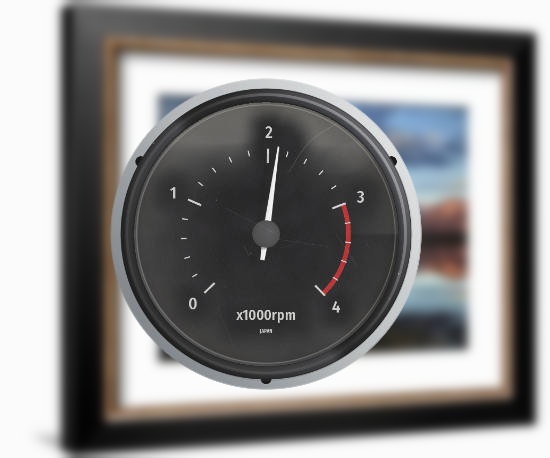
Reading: rpm 2100
